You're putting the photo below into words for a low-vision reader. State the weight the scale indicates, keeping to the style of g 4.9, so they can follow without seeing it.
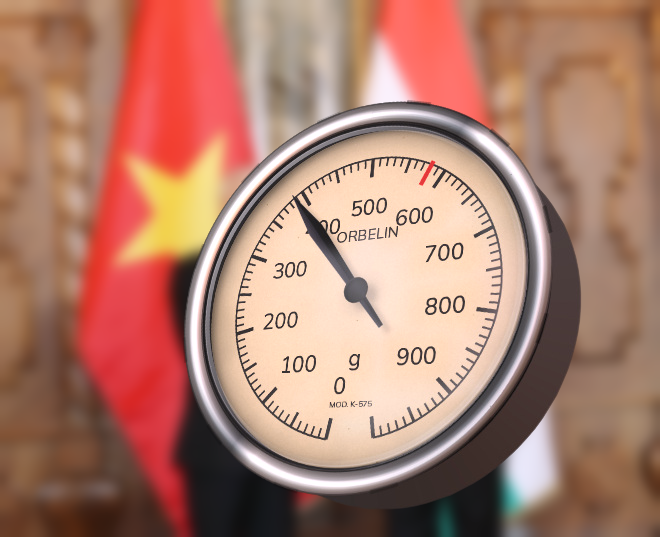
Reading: g 390
